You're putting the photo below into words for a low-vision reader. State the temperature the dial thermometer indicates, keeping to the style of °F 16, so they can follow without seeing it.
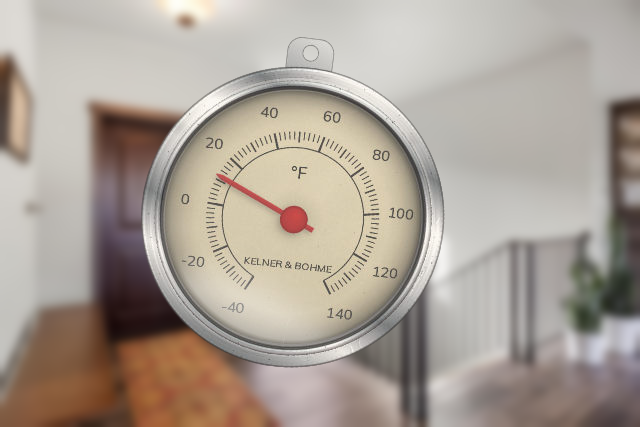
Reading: °F 12
